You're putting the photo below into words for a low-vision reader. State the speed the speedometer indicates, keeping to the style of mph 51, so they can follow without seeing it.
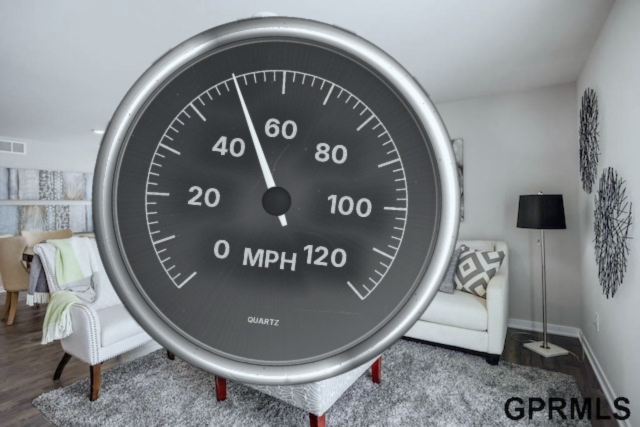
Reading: mph 50
